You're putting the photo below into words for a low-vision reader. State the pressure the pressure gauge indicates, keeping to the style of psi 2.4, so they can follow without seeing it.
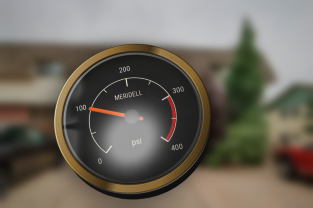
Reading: psi 100
